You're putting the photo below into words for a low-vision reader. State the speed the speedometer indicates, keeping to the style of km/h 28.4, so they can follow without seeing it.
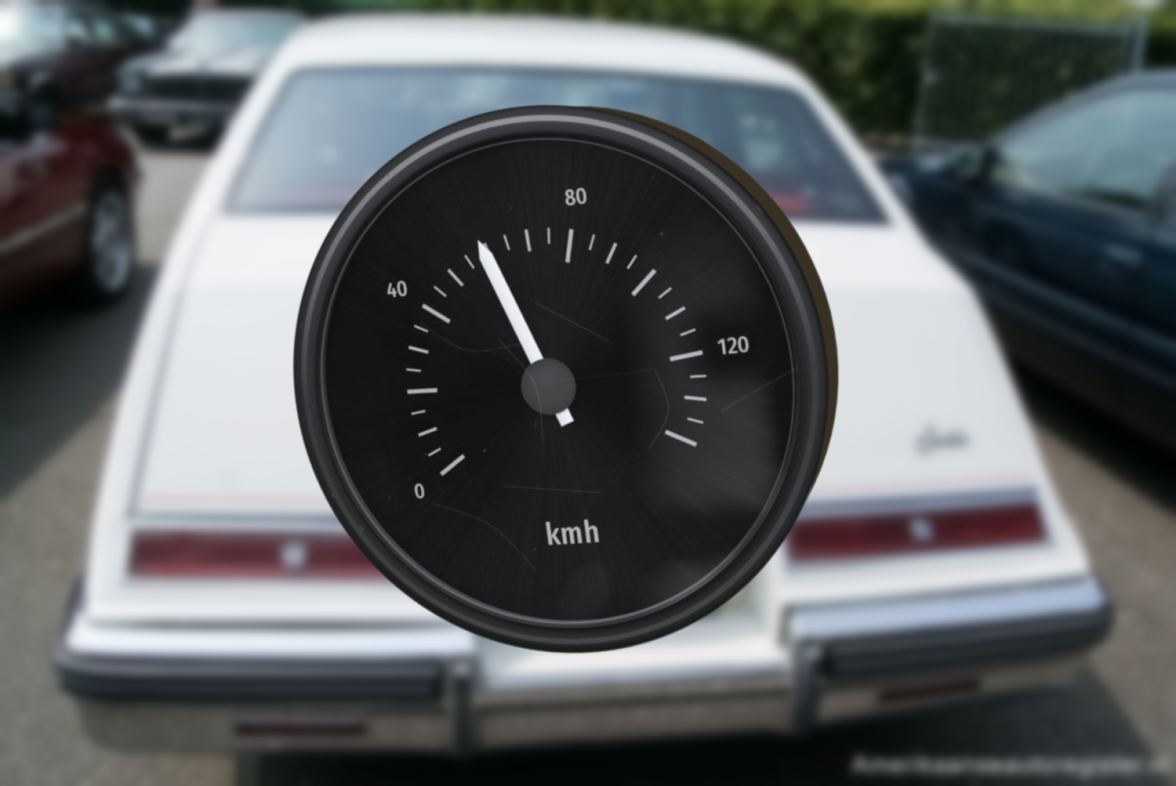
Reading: km/h 60
